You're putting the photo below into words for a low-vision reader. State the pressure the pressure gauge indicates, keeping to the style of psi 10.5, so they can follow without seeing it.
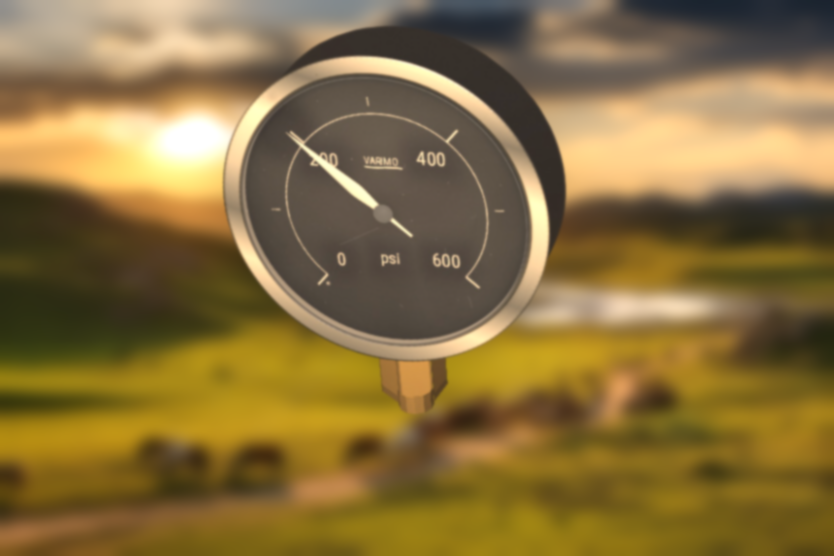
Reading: psi 200
